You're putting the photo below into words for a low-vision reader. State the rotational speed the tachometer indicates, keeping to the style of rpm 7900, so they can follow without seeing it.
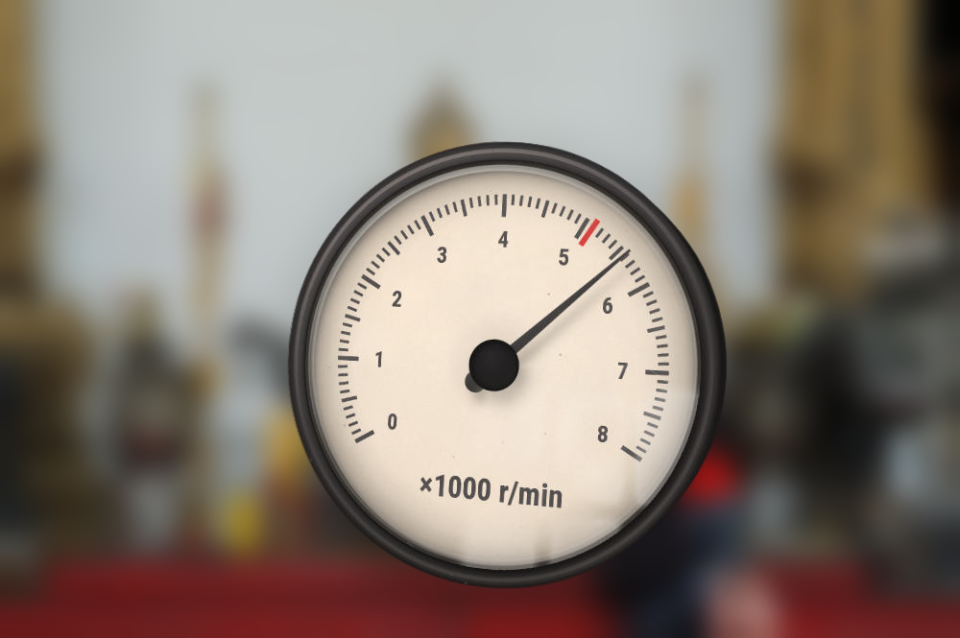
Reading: rpm 5600
